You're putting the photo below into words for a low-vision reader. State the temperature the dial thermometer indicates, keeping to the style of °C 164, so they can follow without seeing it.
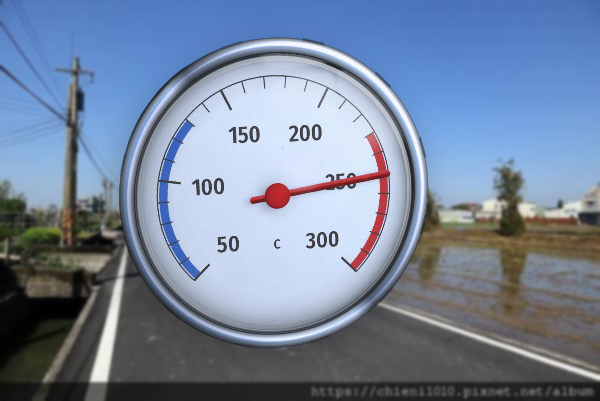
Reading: °C 250
